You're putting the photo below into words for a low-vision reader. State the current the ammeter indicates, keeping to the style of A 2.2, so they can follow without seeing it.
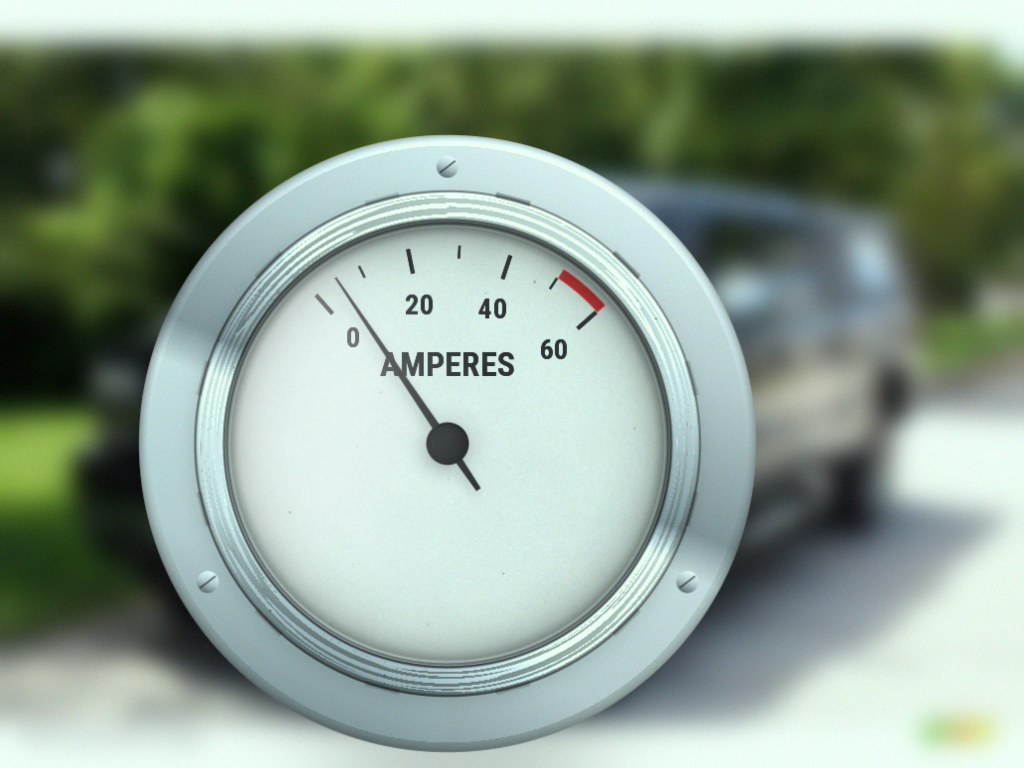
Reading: A 5
